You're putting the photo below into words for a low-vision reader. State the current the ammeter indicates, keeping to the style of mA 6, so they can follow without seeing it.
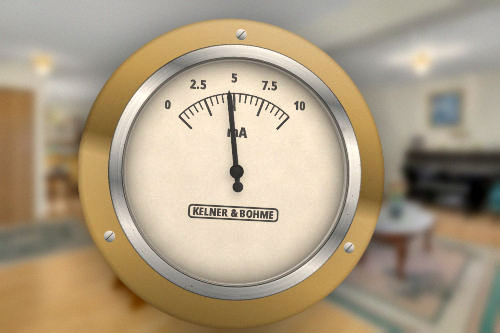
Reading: mA 4.5
